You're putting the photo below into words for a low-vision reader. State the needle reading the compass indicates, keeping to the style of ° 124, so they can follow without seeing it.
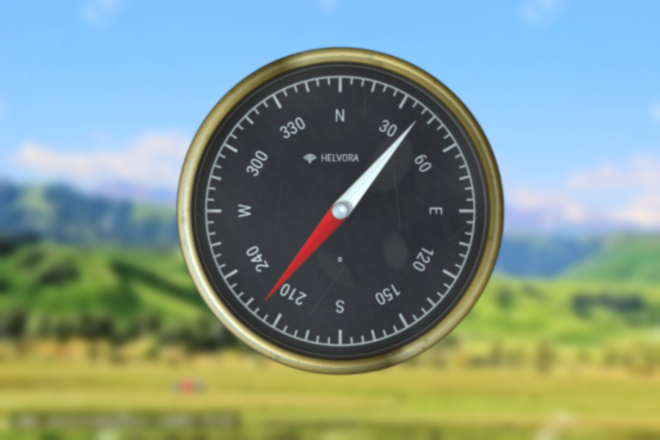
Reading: ° 220
